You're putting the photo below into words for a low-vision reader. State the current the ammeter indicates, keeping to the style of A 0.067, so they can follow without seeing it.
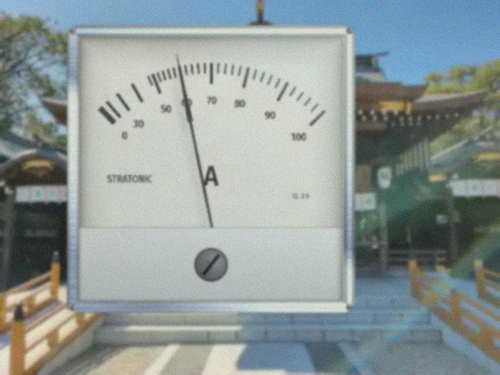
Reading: A 60
